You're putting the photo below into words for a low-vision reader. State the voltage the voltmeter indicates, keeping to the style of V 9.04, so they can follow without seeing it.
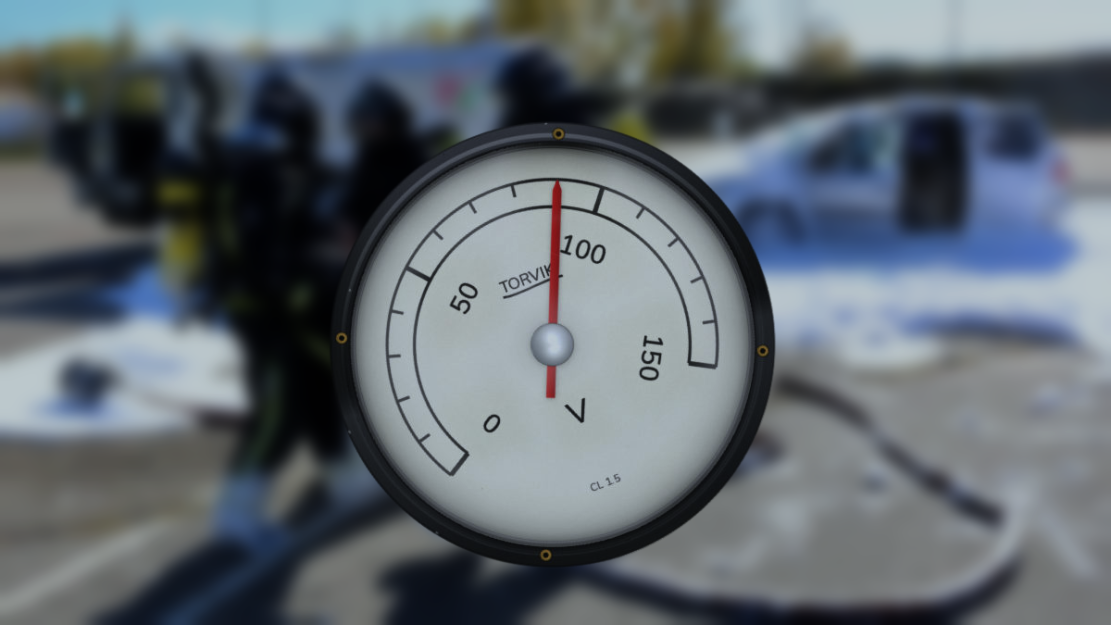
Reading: V 90
